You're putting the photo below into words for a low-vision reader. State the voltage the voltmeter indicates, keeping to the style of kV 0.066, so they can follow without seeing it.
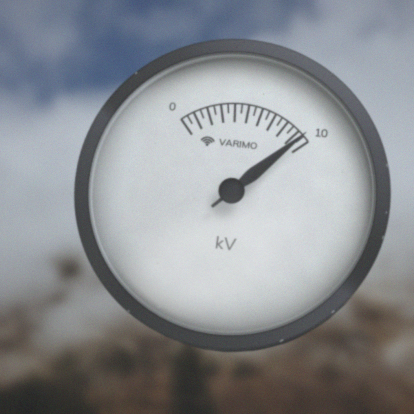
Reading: kV 9.5
